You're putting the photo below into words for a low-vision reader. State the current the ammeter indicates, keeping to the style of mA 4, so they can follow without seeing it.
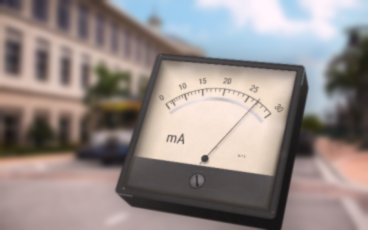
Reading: mA 27
